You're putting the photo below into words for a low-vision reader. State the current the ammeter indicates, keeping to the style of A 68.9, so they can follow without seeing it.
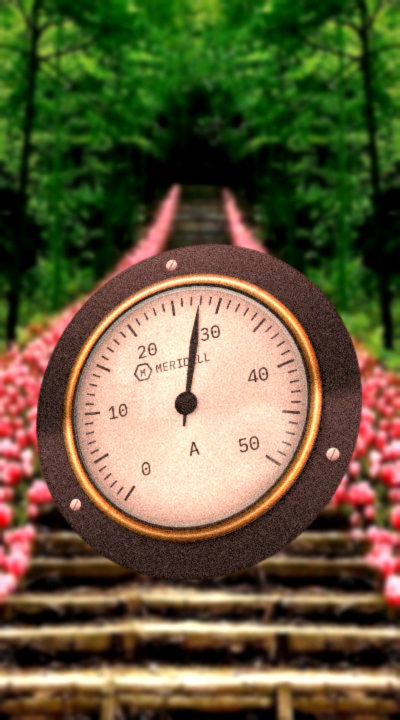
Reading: A 28
